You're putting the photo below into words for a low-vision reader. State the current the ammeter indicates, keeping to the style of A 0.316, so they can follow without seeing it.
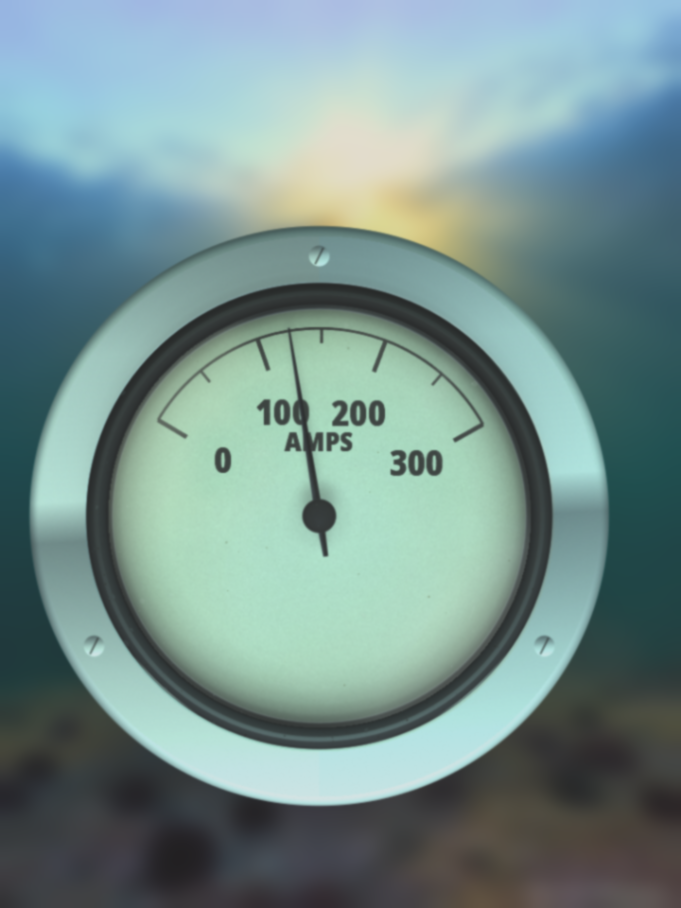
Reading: A 125
